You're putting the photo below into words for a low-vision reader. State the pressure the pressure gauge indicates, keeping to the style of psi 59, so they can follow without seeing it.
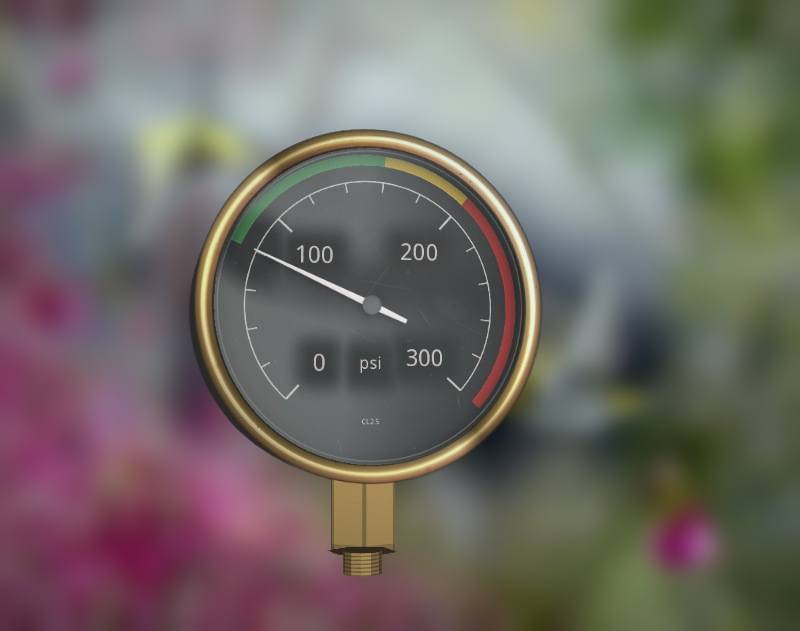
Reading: psi 80
